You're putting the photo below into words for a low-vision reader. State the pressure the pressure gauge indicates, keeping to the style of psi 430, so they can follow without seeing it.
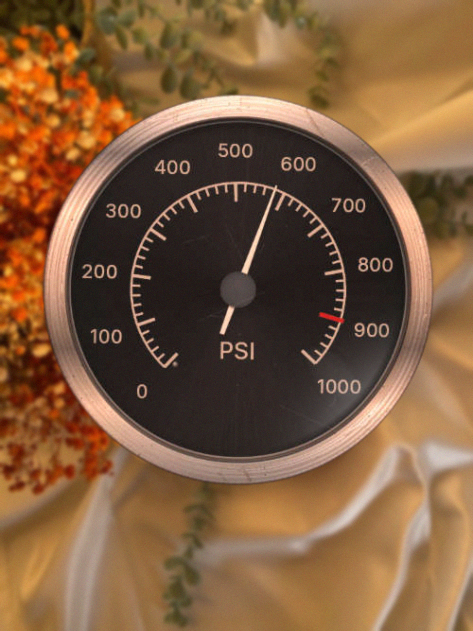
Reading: psi 580
